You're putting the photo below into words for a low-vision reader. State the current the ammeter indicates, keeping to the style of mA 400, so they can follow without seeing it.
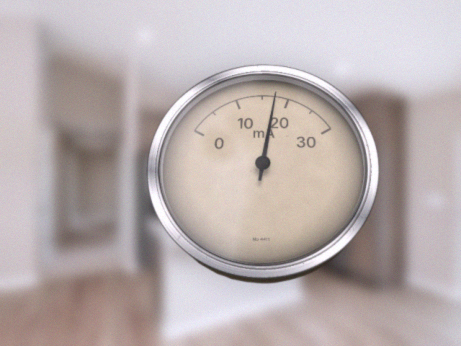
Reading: mA 17.5
